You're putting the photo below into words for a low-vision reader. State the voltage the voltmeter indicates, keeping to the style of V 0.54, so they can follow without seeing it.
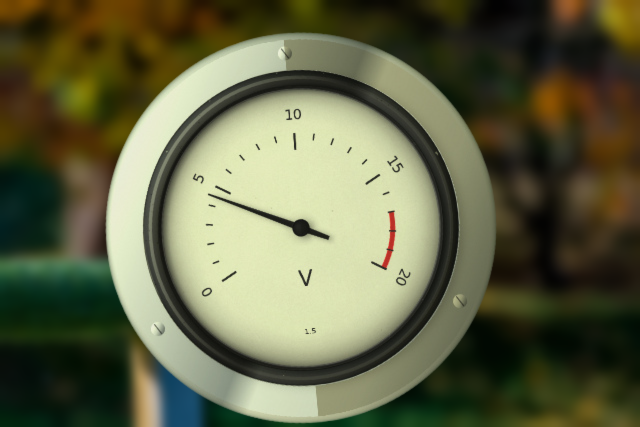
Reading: V 4.5
